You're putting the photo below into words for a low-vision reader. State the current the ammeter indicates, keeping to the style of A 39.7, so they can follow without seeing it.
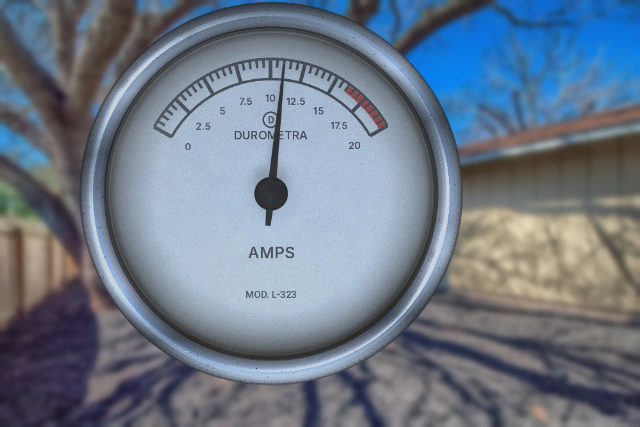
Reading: A 11
